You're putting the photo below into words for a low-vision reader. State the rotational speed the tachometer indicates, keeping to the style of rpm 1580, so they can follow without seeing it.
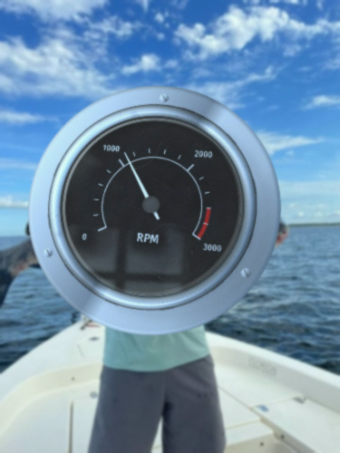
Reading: rpm 1100
